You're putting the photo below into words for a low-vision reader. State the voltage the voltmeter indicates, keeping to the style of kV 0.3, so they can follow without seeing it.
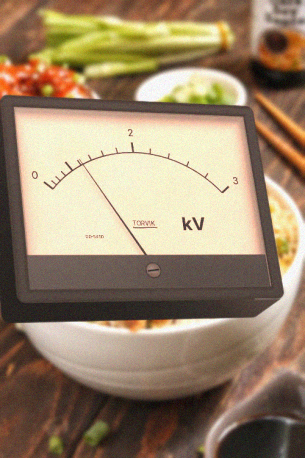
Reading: kV 1.2
